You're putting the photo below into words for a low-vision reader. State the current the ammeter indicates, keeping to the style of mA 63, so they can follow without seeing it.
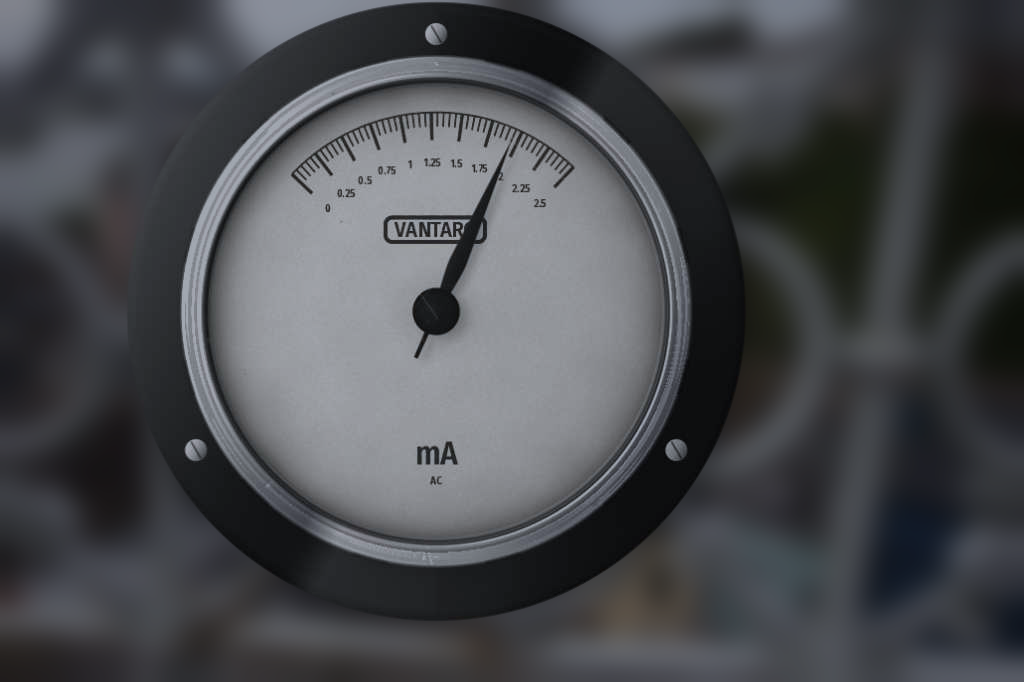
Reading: mA 1.95
